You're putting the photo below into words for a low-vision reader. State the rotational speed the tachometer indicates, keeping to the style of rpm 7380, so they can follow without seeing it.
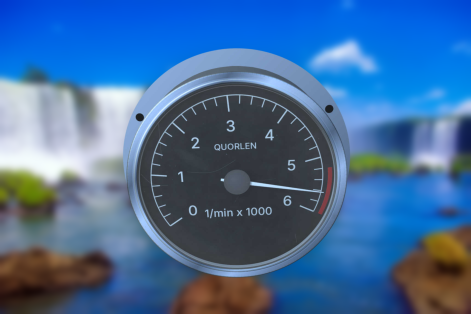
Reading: rpm 5600
